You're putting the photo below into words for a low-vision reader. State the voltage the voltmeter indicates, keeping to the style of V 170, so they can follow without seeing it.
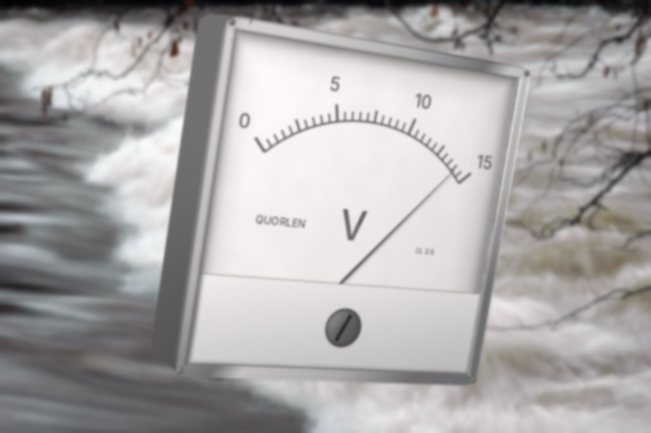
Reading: V 14
